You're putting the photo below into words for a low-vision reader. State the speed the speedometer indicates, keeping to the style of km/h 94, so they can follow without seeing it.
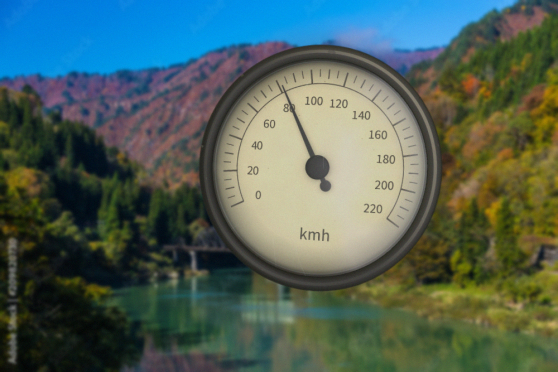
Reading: km/h 82.5
